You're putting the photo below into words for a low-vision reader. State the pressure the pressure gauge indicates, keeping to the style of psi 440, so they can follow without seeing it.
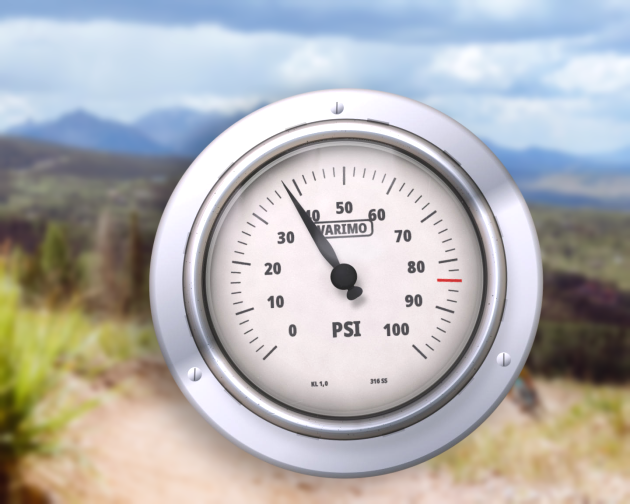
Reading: psi 38
